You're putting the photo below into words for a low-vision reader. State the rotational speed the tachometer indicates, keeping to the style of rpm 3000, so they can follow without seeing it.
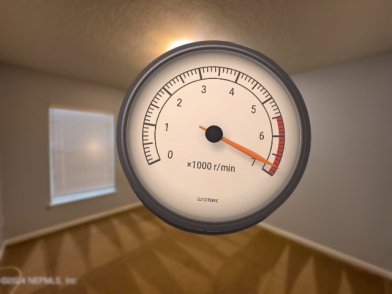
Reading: rpm 6800
